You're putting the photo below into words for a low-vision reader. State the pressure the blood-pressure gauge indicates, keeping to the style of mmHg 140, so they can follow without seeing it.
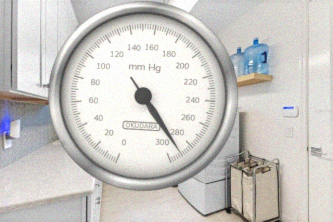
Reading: mmHg 290
